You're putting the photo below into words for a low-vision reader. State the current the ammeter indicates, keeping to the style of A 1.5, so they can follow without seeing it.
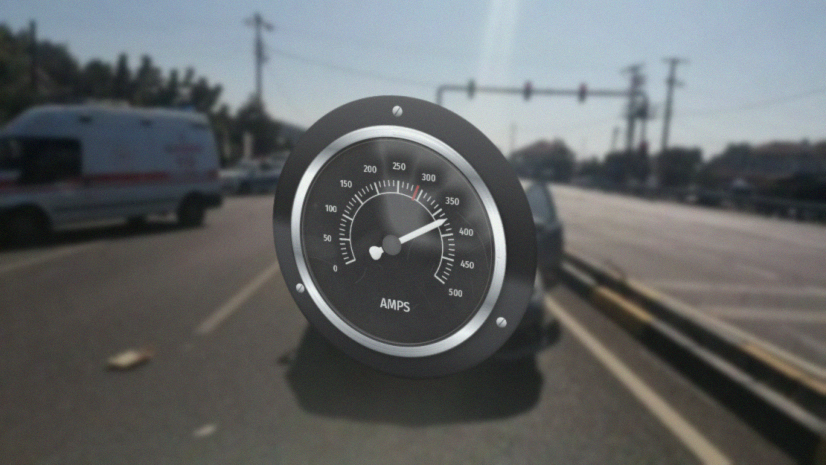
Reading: A 370
